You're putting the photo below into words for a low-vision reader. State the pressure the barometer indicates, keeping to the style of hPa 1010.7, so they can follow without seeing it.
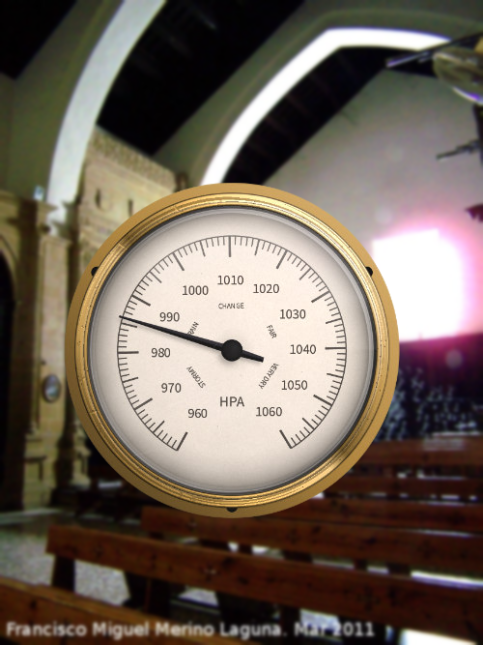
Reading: hPa 986
